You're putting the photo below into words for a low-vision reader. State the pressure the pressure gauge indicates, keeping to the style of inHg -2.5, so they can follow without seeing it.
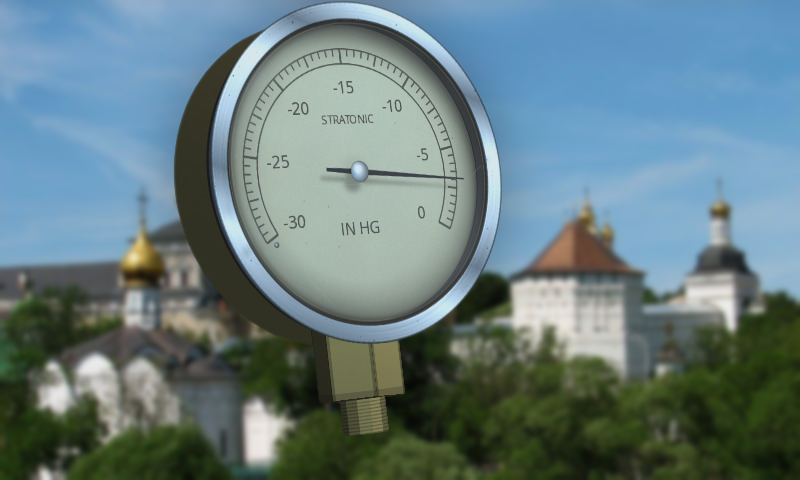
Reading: inHg -3
